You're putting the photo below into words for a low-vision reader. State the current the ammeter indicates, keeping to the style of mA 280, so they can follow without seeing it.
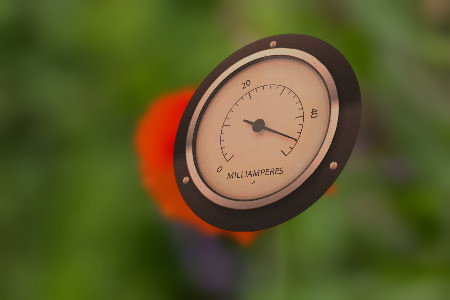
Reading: mA 46
